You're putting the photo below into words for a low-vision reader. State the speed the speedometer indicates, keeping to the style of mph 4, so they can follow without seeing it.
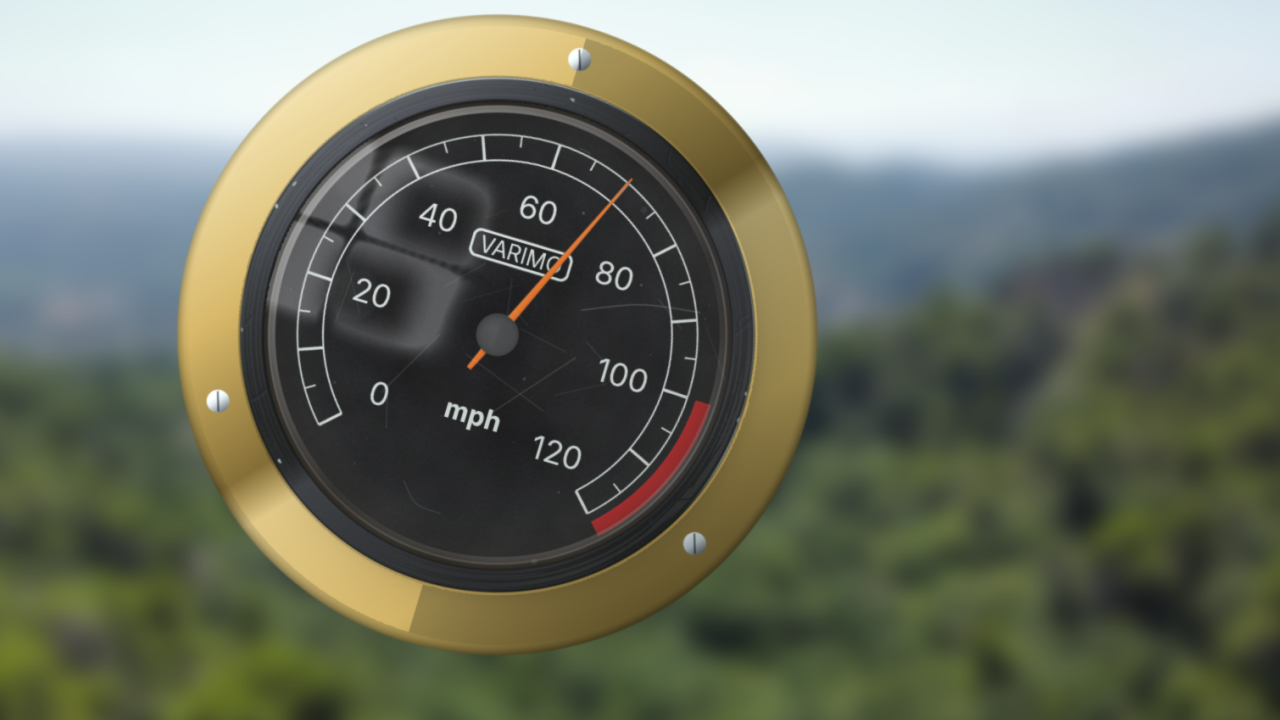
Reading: mph 70
